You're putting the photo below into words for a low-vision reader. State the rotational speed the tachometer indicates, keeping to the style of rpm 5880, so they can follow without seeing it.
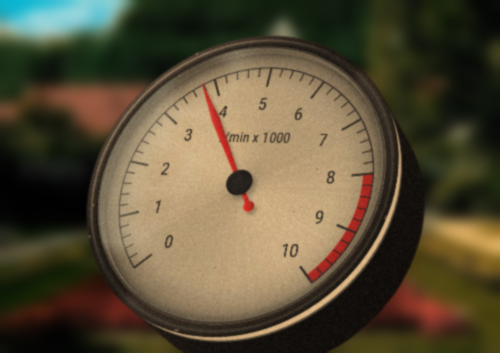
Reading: rpm 3800
